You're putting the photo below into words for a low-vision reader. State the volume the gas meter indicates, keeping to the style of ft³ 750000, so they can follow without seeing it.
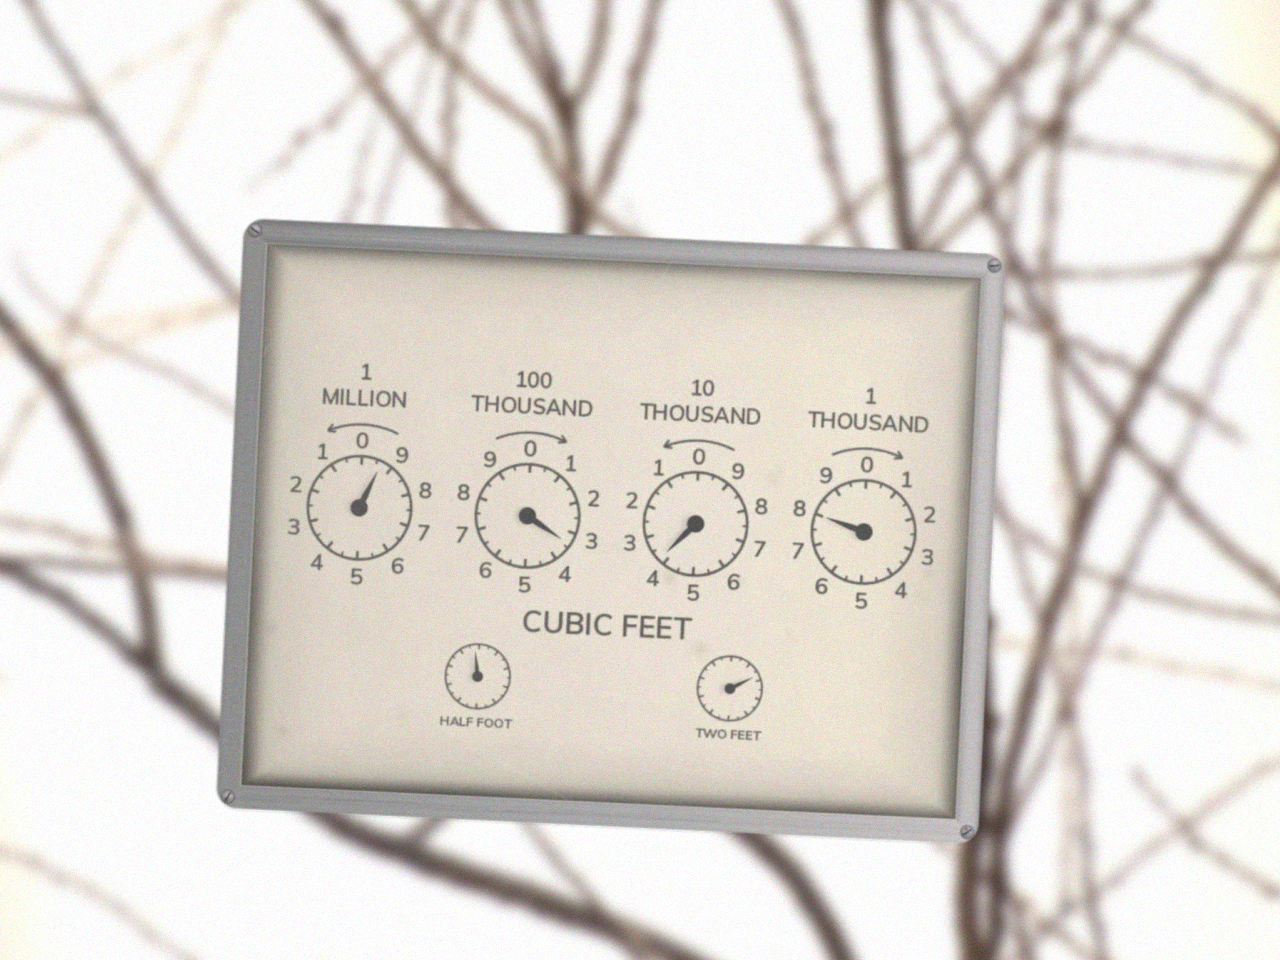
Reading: ft³ 933800
